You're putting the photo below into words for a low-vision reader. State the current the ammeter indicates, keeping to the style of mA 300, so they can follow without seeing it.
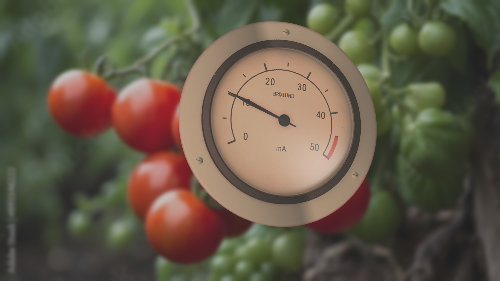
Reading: mA 10
